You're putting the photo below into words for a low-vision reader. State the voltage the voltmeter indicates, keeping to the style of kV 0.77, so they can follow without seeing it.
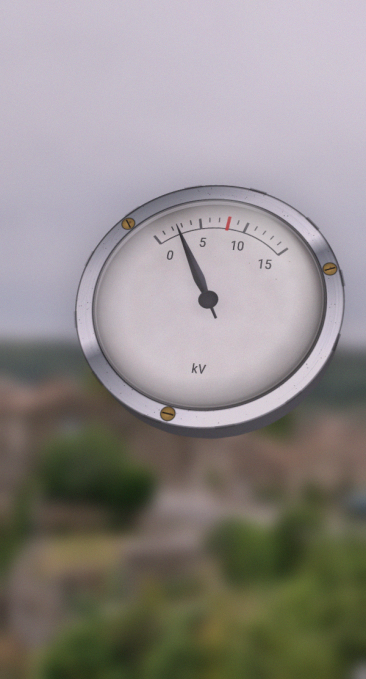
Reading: kV 2.5
